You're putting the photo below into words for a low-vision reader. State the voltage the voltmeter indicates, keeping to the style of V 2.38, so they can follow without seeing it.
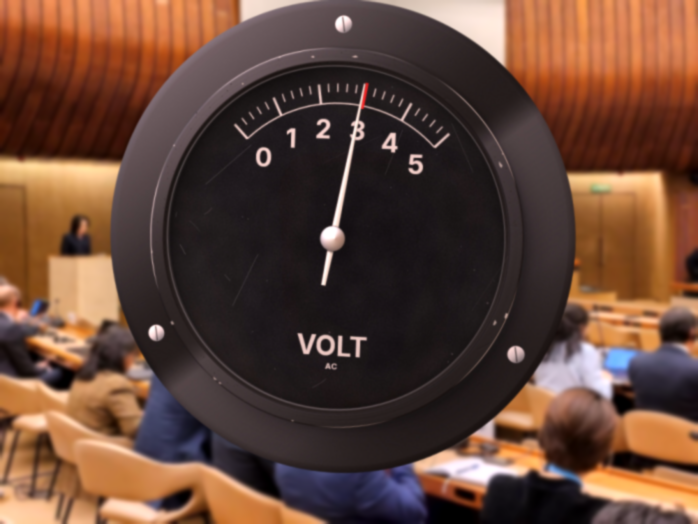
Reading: V 3
